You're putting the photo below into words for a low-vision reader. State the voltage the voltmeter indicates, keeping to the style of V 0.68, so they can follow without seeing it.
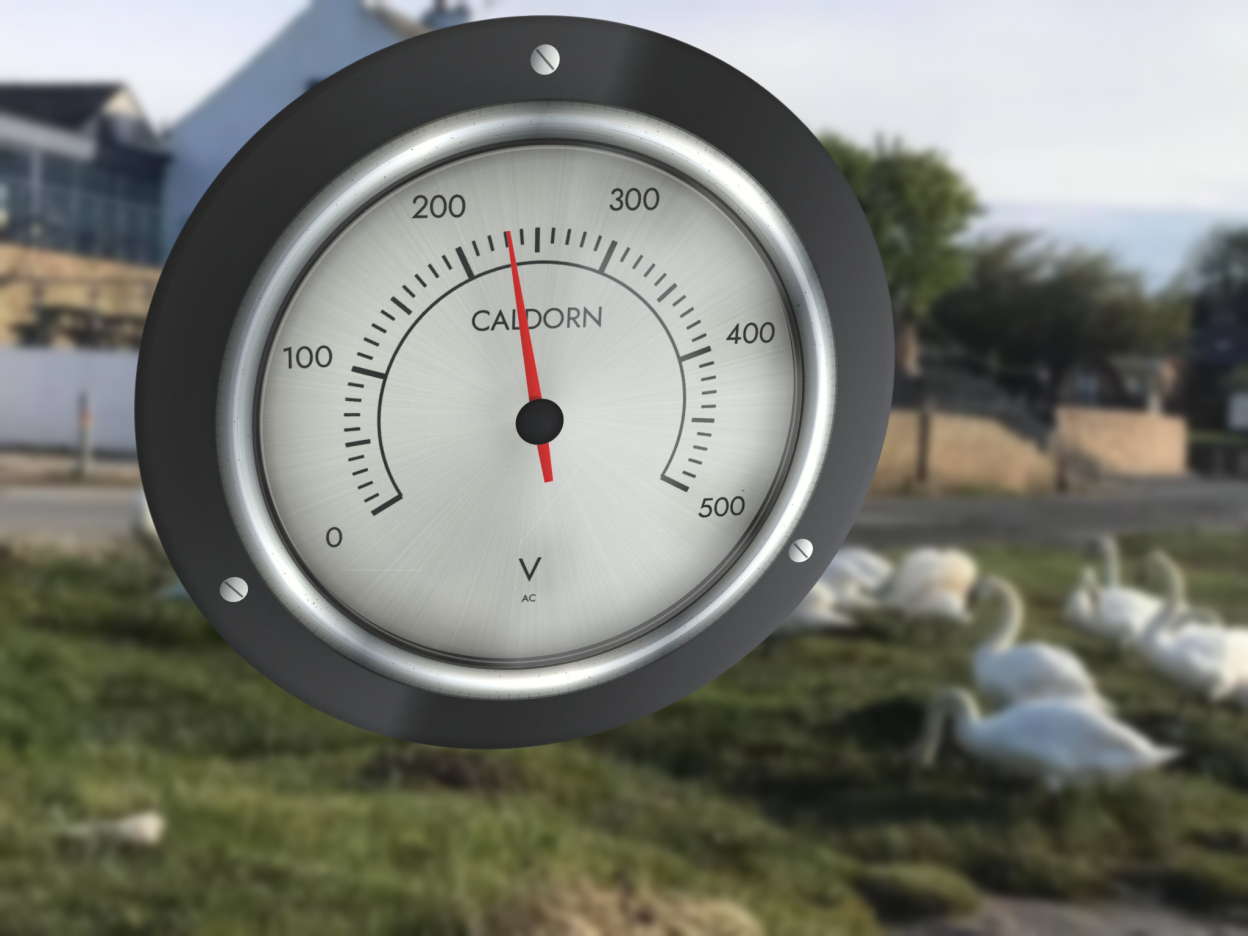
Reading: V 230
